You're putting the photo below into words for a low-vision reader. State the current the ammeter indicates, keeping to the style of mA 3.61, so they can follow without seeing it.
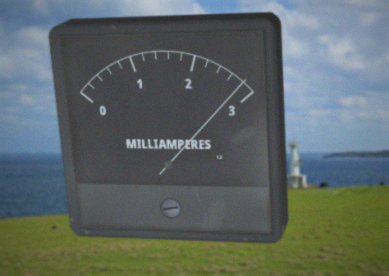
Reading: mA 2.8
